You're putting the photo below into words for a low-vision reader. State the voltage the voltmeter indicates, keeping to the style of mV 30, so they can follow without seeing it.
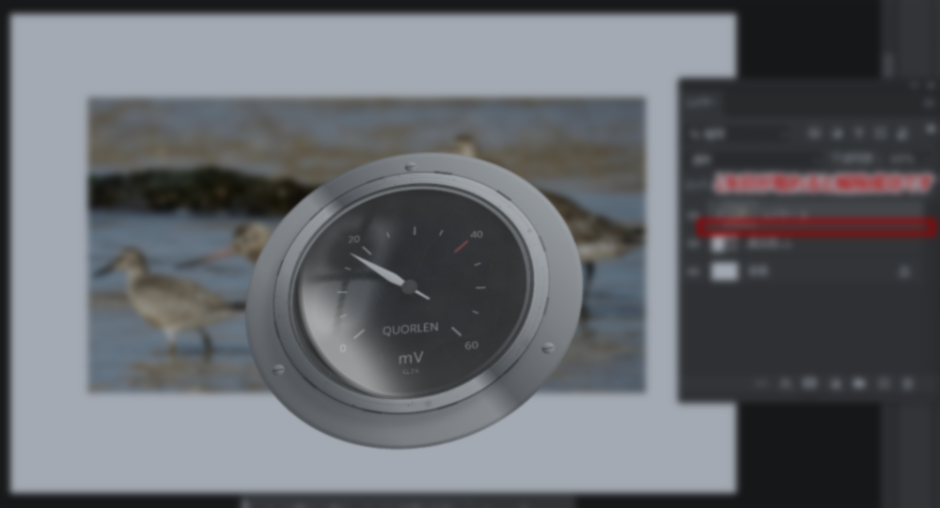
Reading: mV 17.5
